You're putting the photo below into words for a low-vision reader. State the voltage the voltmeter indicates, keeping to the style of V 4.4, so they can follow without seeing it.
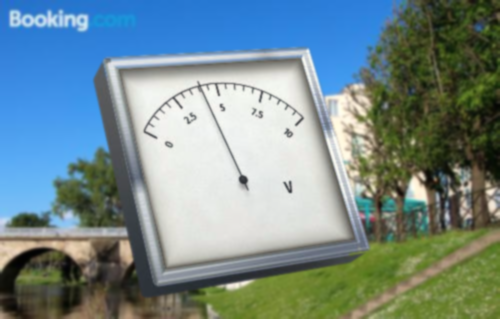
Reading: V 4
